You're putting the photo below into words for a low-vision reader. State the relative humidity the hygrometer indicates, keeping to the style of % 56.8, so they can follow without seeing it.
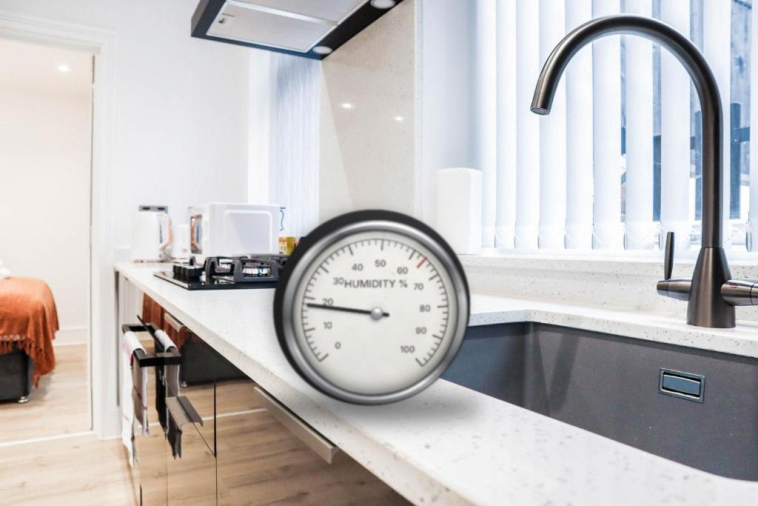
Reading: % 18
